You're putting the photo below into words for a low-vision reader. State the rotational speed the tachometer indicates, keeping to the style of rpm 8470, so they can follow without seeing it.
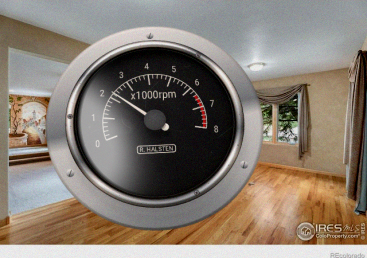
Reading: rpm 2200
